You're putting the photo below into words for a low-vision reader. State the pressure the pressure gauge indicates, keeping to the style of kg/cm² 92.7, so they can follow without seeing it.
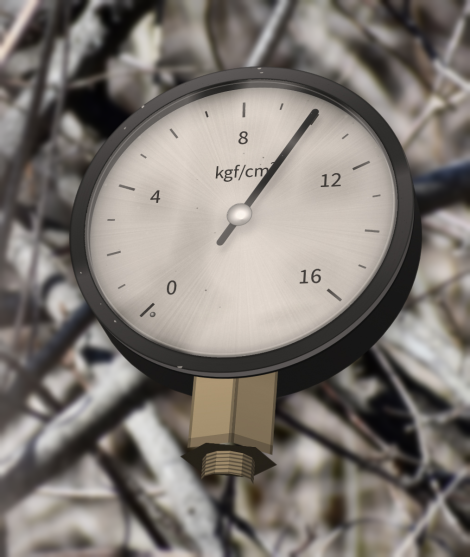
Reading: kg/cm² 10
